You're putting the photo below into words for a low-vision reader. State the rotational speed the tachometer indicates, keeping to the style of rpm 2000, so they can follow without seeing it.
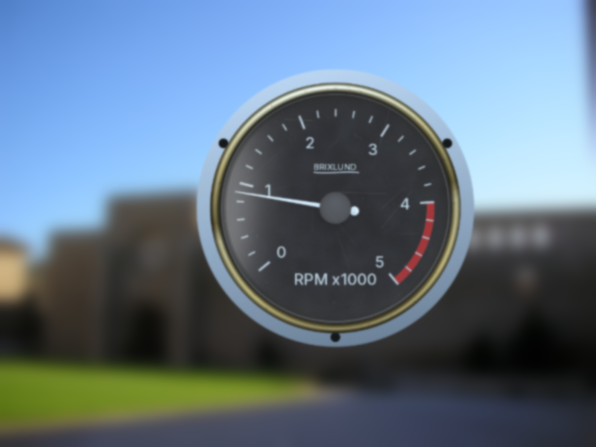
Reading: rpm 900
